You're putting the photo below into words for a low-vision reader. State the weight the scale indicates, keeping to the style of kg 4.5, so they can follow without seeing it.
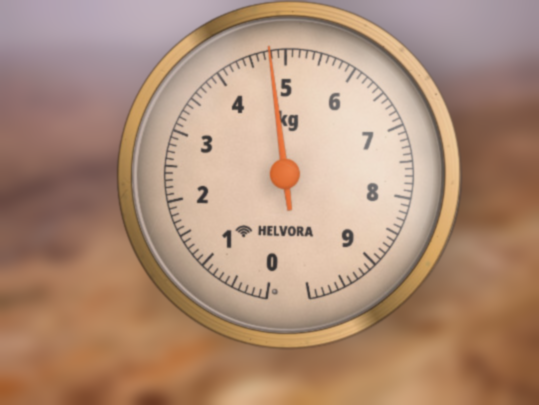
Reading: kg 4.8
